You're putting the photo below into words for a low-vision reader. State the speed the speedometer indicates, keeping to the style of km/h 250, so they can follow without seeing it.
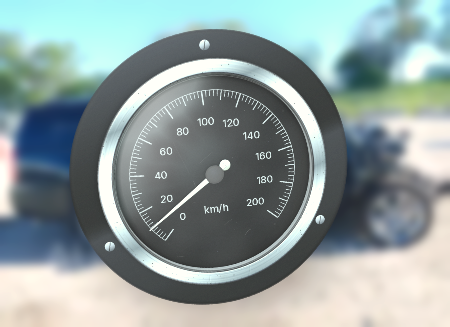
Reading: km/h 10
